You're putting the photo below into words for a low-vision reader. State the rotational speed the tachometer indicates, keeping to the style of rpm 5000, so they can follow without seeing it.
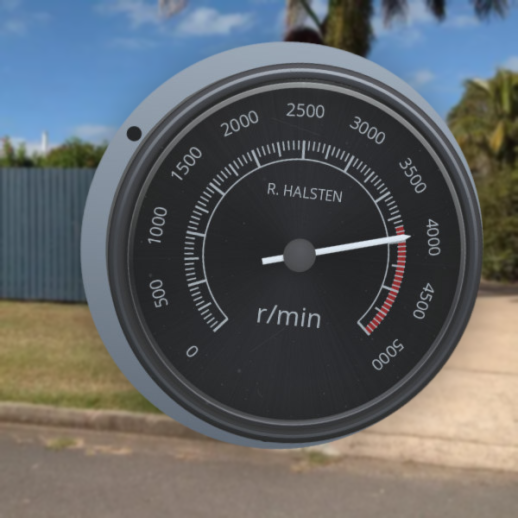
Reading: rpm 3950
